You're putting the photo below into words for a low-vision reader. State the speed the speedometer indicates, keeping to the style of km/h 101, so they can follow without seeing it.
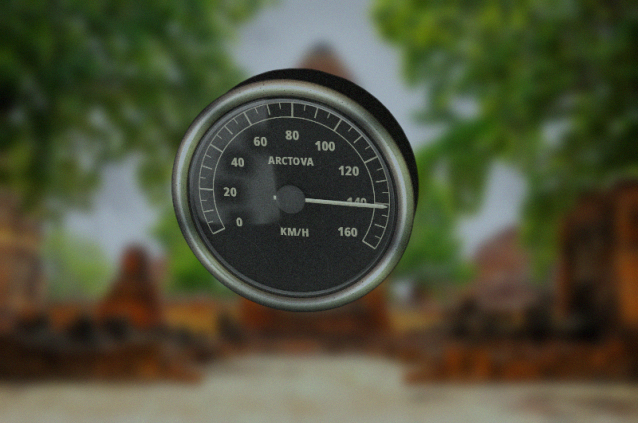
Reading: km/h 140
